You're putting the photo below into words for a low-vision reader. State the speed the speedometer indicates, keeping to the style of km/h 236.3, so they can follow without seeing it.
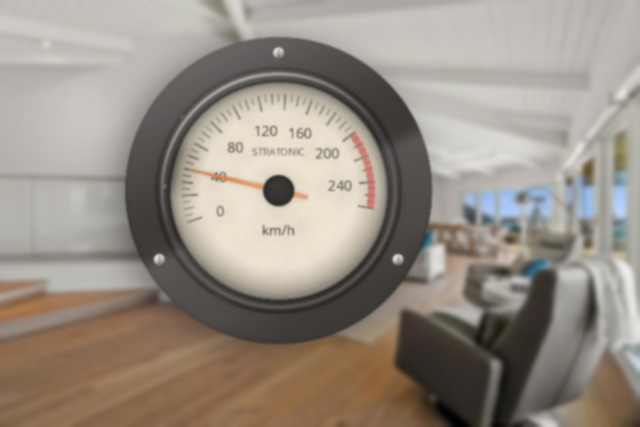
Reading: km/h 40
